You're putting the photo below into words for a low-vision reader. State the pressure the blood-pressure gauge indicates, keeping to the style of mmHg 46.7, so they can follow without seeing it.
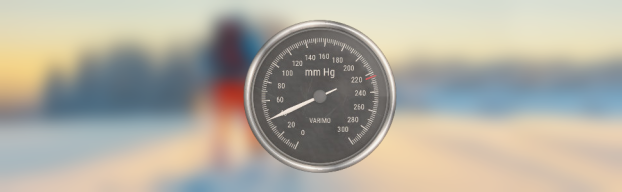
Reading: mmHg 40
